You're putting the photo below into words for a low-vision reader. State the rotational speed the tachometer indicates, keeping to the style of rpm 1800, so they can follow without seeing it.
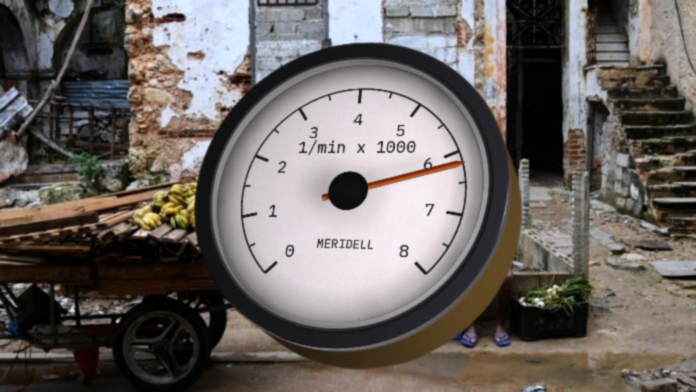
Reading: rpm 6250
